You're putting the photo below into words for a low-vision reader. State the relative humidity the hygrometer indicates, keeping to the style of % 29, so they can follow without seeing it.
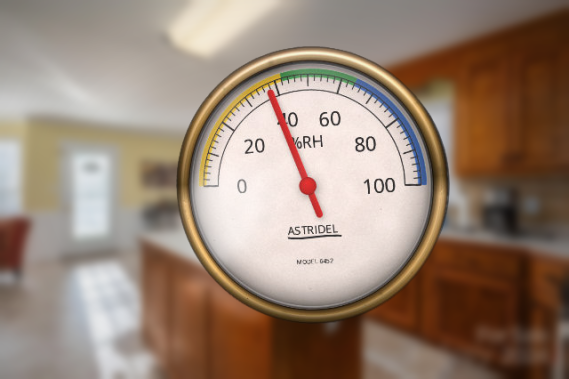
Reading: % 38
